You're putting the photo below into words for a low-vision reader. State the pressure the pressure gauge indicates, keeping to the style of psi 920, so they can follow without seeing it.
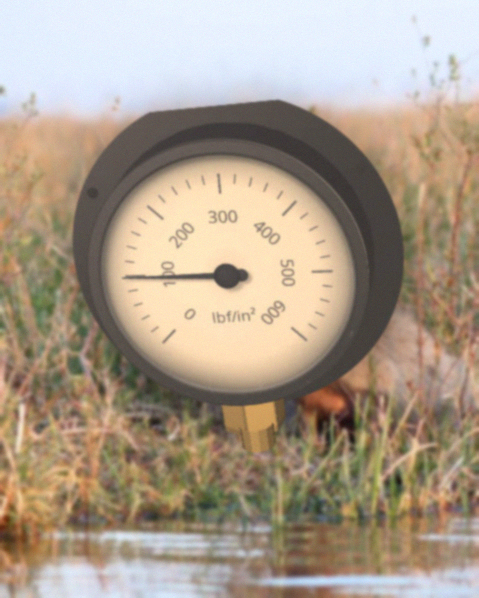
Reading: psi 100
